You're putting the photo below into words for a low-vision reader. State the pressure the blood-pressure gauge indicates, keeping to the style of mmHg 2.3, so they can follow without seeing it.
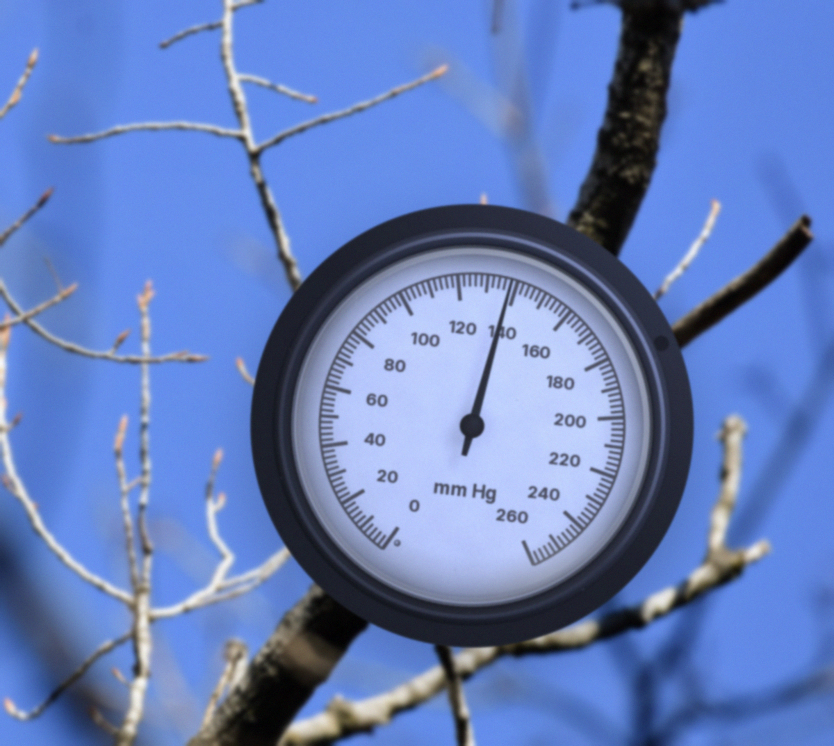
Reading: mmHg 138
